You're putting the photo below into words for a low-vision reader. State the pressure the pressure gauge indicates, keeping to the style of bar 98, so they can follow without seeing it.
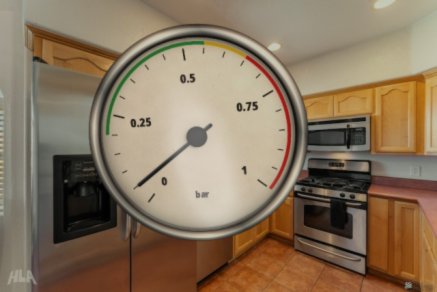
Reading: bar 0.05
